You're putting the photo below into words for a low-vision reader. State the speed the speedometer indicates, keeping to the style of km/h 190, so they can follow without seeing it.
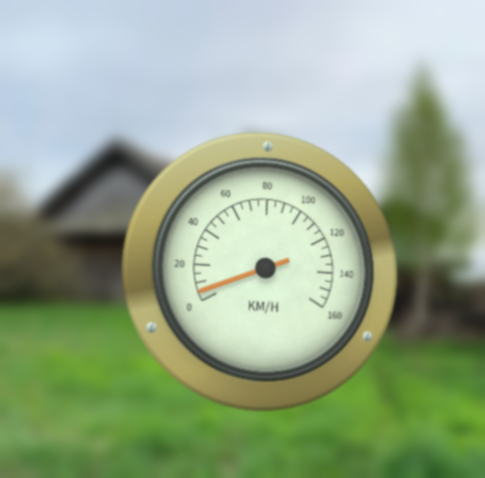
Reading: km/h 5
